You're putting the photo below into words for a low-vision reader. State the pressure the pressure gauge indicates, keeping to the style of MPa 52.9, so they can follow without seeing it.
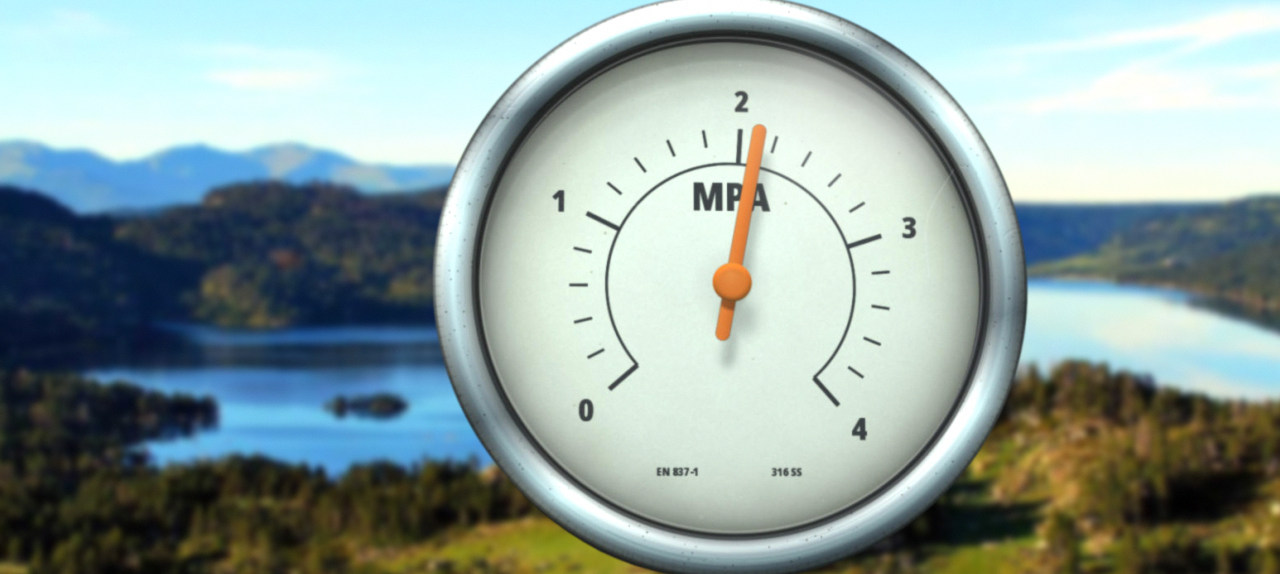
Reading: MPa 2.1
